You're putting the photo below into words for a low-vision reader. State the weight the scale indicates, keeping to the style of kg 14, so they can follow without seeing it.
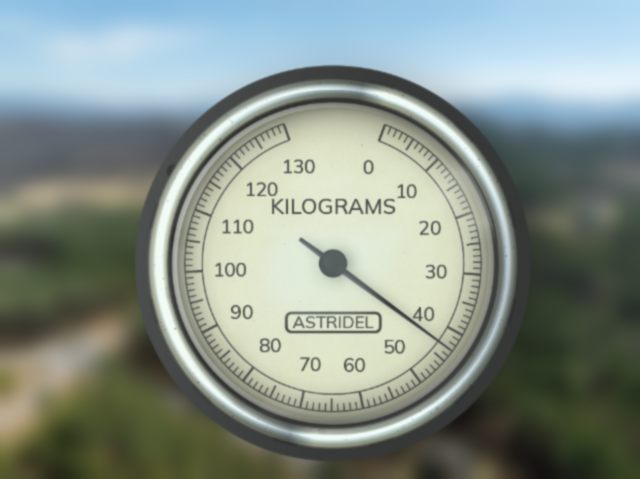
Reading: kg 43
